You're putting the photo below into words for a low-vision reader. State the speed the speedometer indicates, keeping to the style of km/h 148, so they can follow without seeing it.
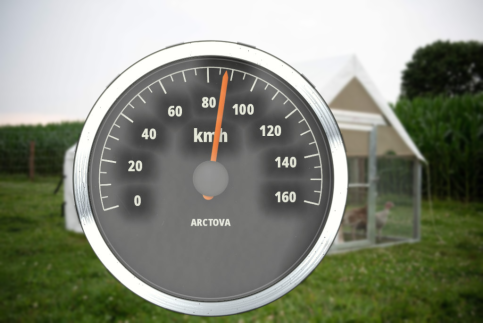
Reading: km/h 87.5
